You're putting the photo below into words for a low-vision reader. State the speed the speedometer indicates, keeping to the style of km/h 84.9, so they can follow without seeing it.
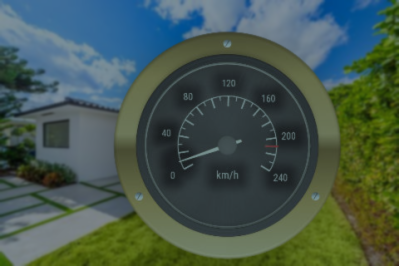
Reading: km/h 10
